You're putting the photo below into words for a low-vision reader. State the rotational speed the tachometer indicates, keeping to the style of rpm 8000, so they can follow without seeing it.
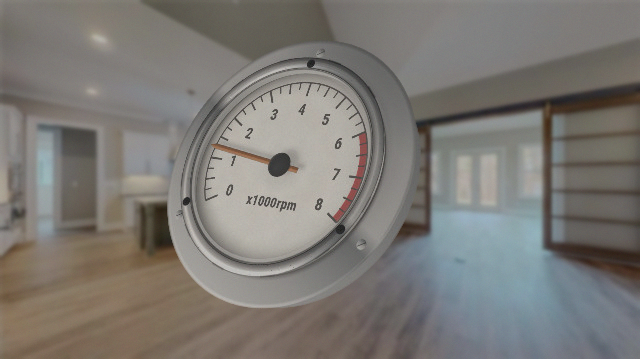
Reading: rpm 1250
